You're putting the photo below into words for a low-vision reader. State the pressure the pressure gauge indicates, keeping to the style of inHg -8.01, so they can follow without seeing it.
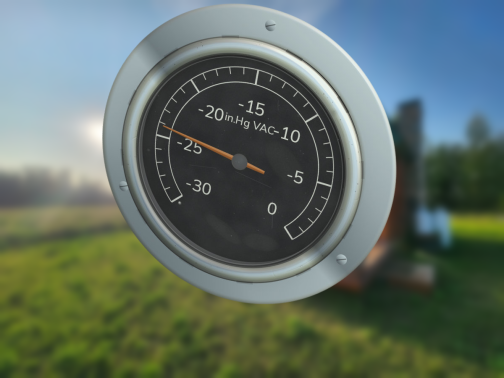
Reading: inHg -24
